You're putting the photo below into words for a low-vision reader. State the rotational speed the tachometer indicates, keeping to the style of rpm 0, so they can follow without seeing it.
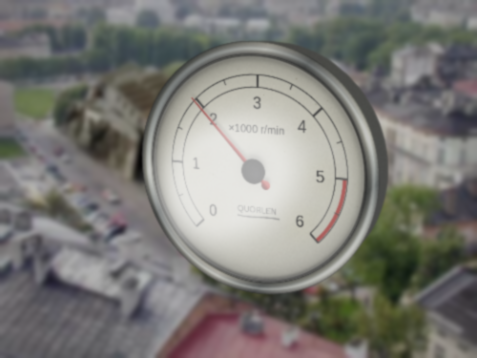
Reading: rpm 2000
